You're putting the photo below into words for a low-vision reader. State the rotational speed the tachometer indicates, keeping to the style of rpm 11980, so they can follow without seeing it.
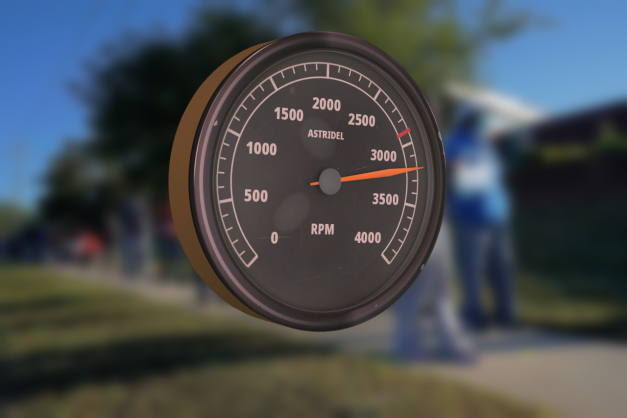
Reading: rpm 3200
